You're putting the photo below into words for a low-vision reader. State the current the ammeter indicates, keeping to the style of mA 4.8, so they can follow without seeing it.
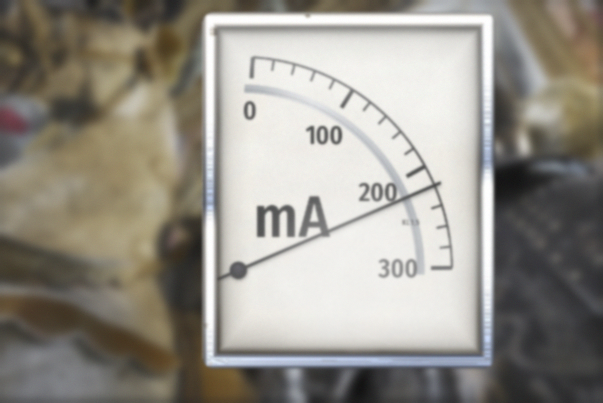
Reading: mA 220
